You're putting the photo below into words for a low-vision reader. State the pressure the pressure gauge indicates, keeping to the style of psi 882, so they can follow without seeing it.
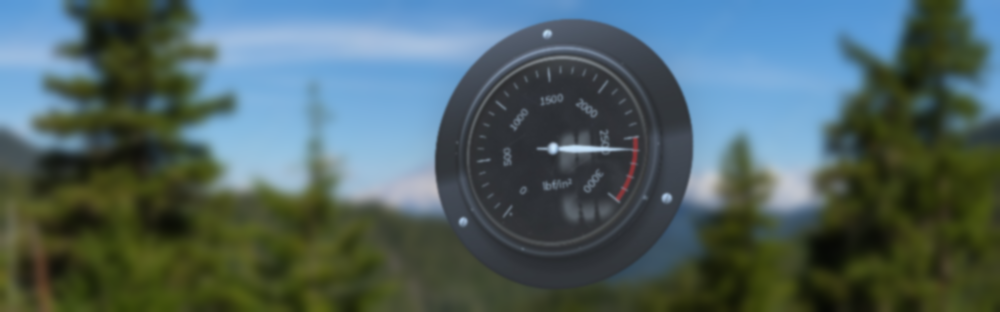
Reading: psi 2600
